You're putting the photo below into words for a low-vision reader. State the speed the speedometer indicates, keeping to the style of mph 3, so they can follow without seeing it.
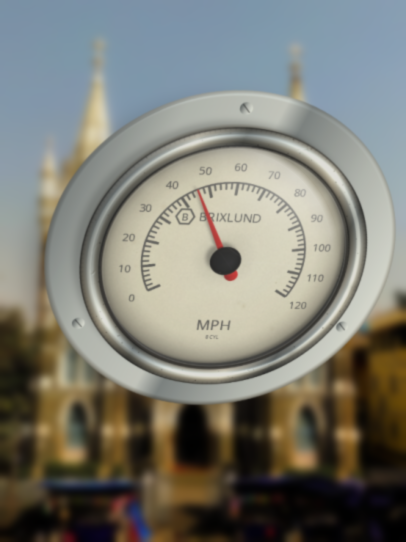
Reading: mph 46
